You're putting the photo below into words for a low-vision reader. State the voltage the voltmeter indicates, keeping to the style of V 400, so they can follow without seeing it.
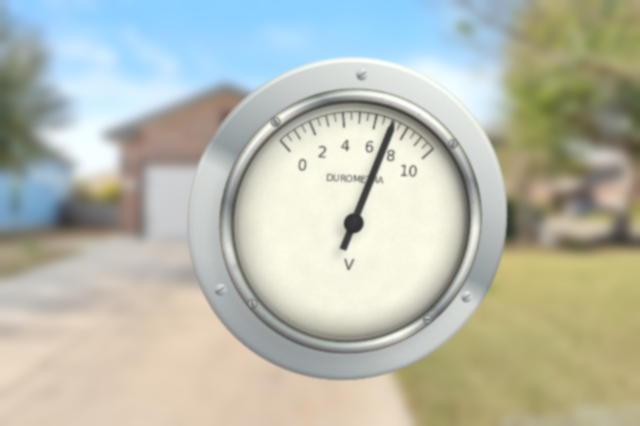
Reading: V 7
